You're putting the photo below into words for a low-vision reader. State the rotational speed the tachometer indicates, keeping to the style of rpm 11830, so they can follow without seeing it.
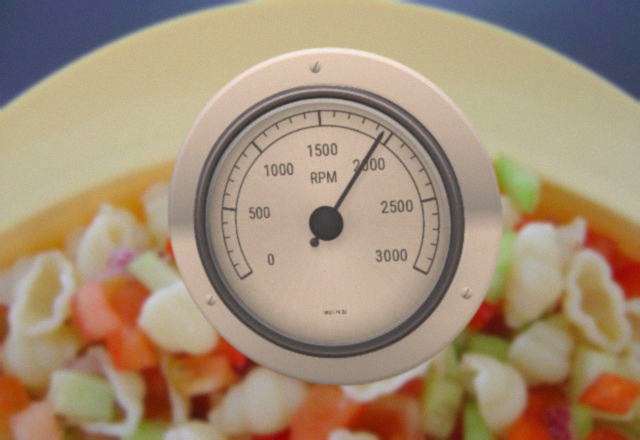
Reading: rpm 1950
